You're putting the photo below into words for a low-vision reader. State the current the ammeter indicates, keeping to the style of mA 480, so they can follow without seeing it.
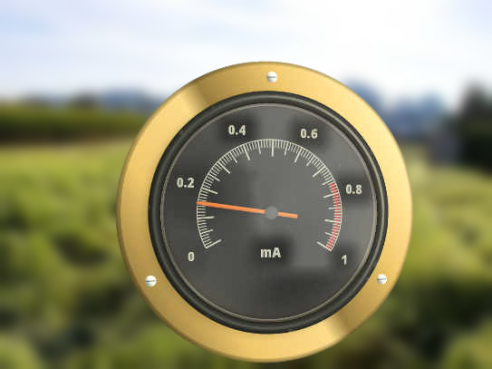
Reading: mA 0.15
